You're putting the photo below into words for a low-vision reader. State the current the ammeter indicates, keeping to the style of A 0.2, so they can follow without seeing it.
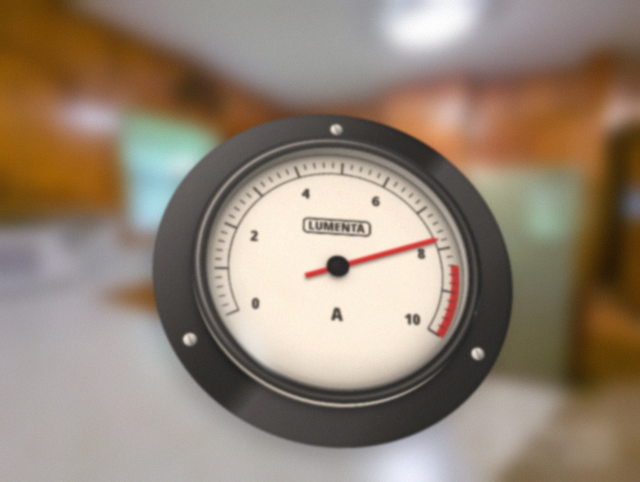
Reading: A 7.8
